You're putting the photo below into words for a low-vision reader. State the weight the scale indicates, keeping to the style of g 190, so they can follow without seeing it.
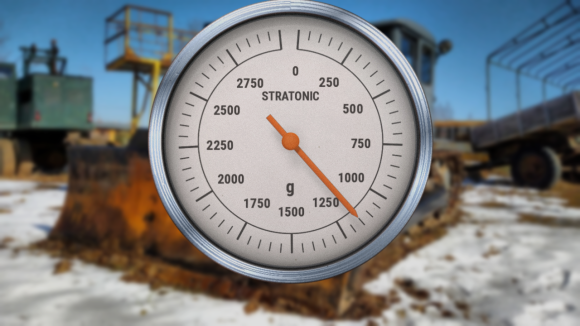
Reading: g 1150
